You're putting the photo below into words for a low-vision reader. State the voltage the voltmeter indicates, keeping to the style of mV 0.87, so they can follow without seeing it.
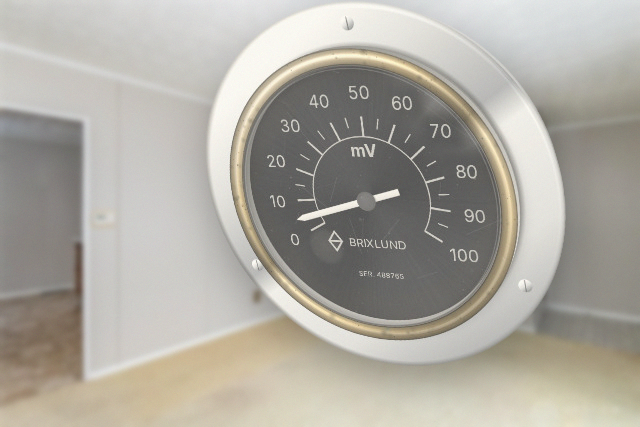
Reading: mV 5
